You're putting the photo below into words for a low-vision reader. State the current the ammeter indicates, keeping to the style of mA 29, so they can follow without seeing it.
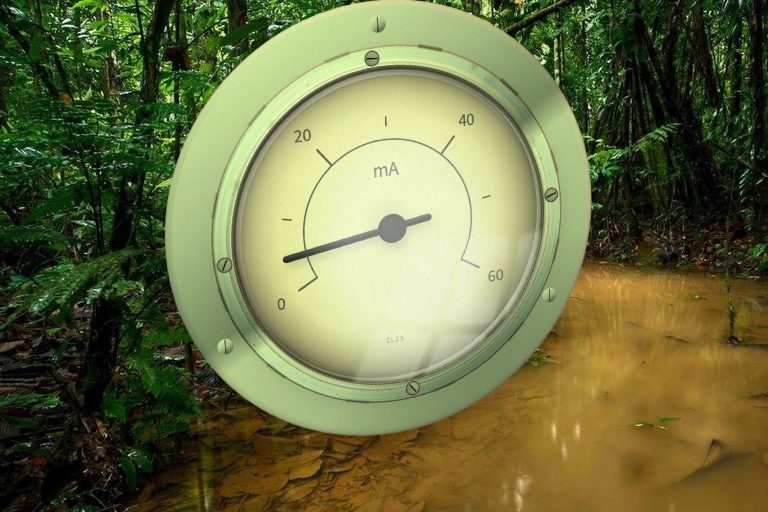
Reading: mA 5
